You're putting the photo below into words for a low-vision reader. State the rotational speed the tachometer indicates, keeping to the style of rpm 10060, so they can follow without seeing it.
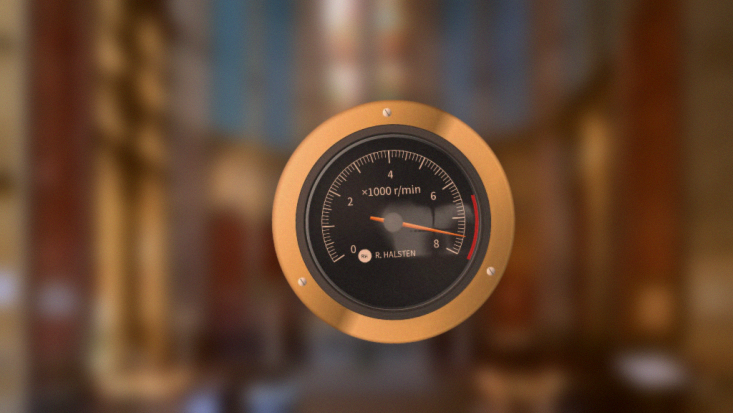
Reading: rpm 7500
